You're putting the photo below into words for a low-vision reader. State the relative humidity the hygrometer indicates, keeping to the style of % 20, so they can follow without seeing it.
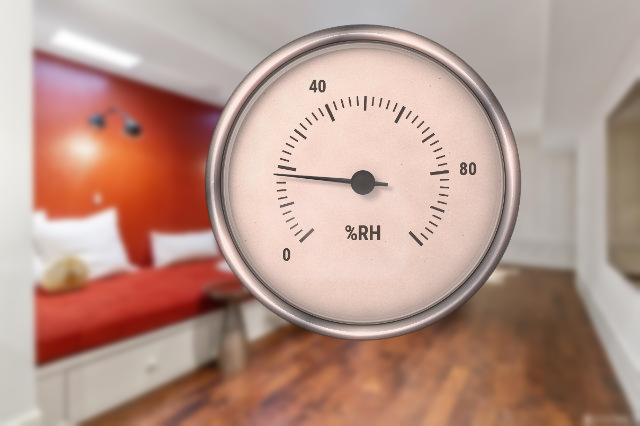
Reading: % 18
